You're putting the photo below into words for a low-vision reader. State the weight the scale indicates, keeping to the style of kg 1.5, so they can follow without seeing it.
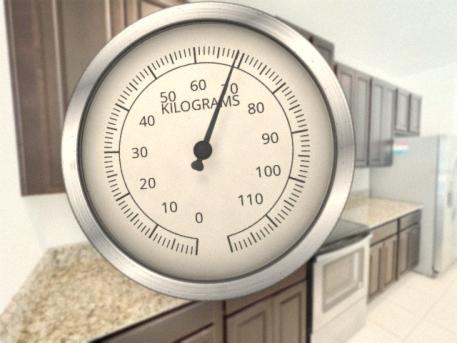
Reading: kg 69
